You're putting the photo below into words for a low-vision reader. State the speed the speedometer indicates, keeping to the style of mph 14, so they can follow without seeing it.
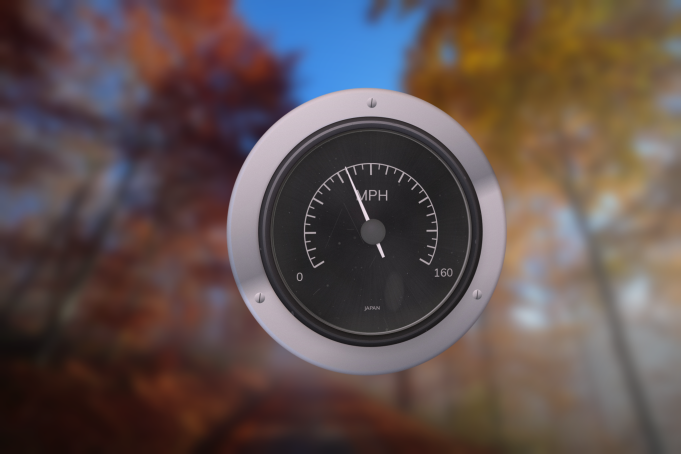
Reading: mph 65
